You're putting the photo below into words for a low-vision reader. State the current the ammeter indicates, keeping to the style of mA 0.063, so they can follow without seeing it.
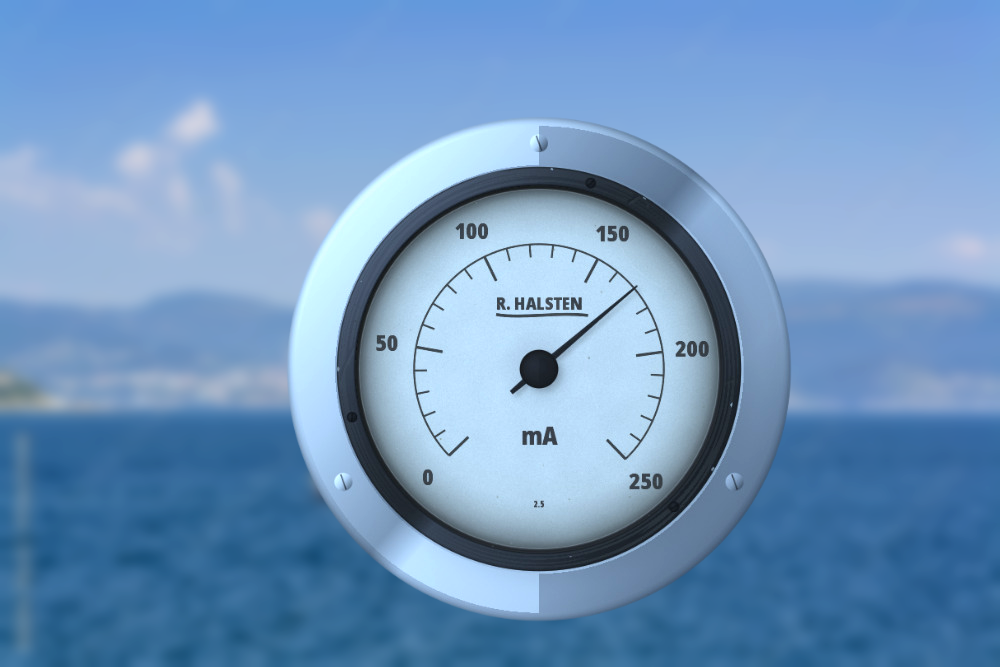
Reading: mA 170
